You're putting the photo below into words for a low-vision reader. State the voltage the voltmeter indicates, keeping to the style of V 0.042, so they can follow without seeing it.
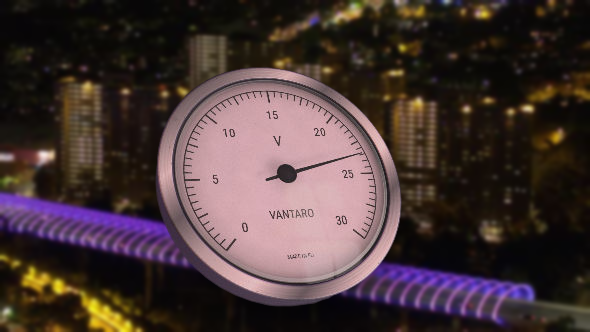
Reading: V 23.5
